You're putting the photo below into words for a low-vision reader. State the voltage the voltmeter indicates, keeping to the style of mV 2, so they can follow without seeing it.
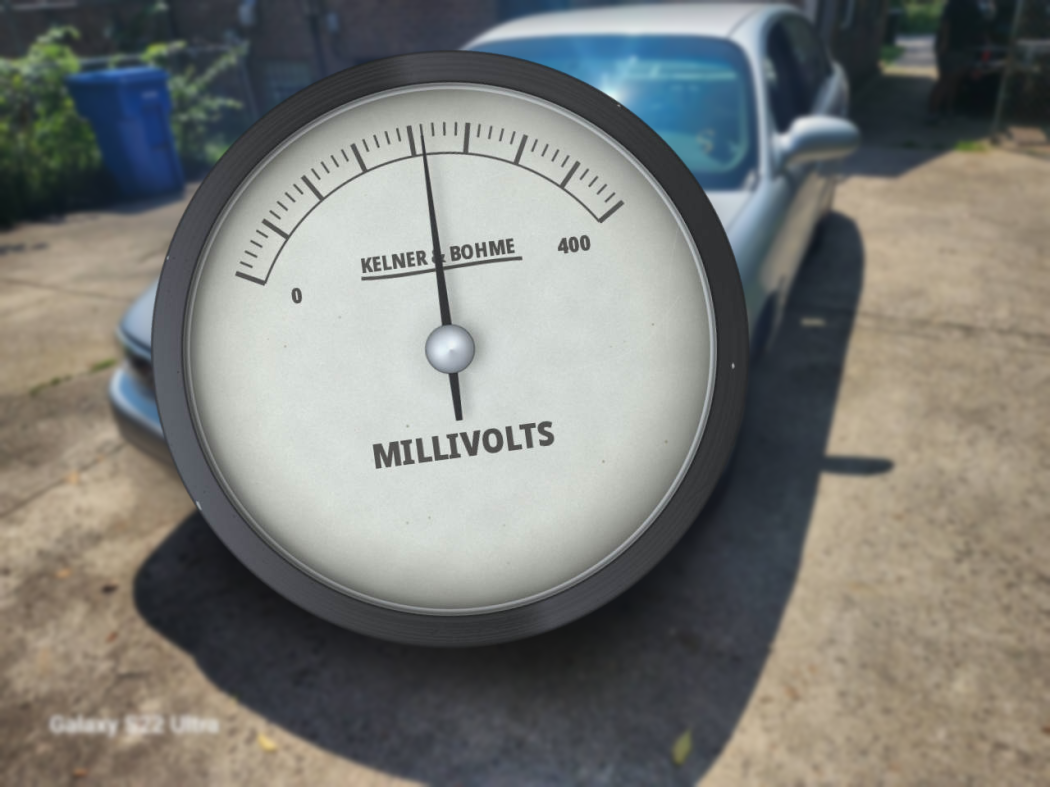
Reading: mV 210
